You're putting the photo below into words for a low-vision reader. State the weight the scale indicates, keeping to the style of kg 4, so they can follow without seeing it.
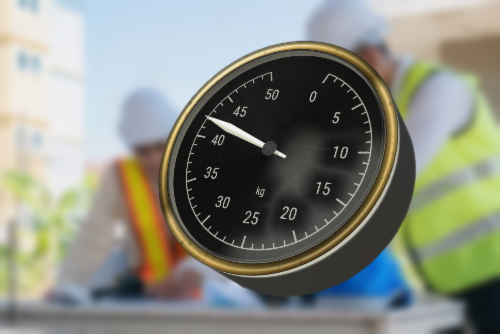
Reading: kg 42
